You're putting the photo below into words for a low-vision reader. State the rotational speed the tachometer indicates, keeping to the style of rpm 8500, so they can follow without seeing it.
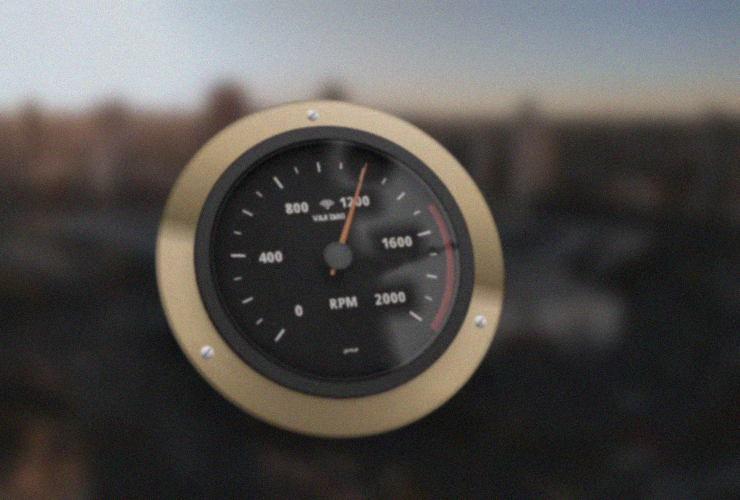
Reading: rpm 1200
